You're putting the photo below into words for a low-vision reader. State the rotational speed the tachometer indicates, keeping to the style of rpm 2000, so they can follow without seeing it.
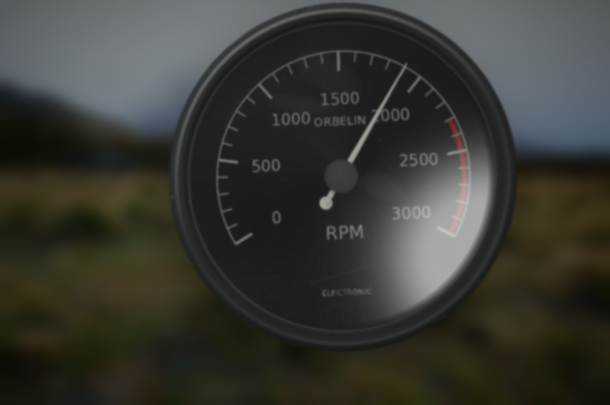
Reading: rpm 1900
